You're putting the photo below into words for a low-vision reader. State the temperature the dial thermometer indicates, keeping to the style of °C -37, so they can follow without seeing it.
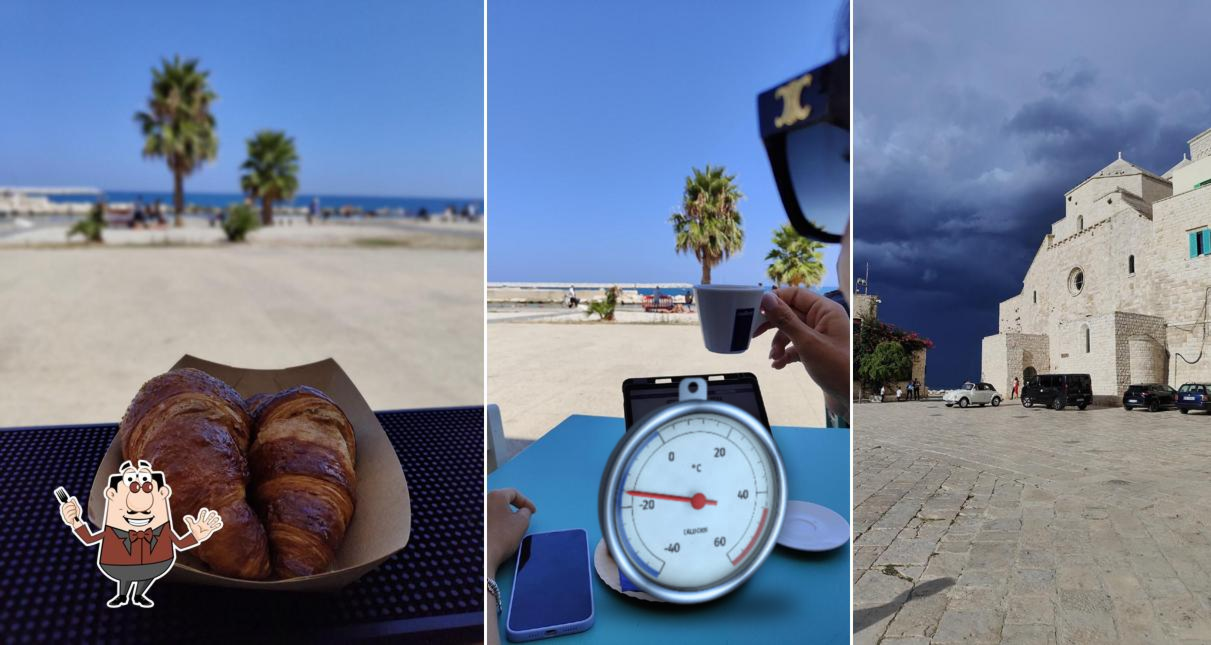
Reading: °C -16
